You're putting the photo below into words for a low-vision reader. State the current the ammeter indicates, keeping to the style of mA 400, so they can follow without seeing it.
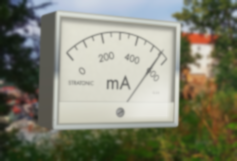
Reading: mA 550
